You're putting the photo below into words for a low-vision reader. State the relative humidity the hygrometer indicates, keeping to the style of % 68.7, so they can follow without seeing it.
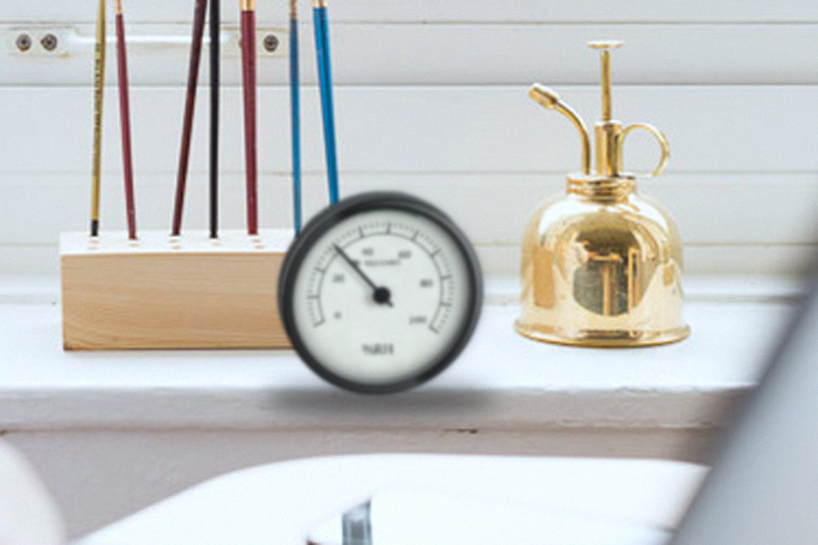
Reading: % 30
